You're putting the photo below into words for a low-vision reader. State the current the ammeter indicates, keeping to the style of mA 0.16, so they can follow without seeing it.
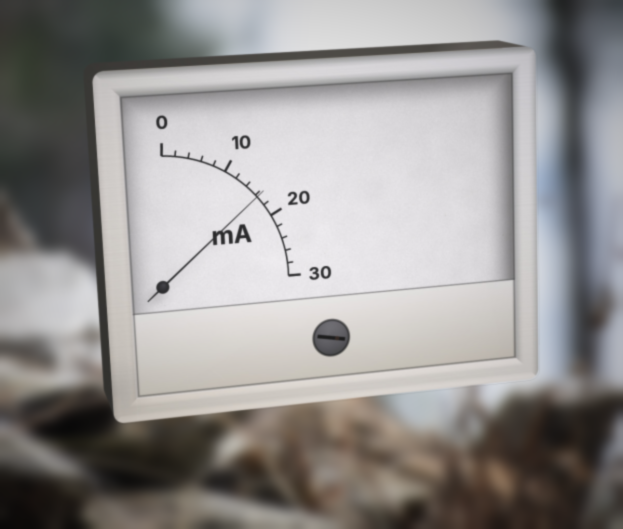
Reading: mA 16
